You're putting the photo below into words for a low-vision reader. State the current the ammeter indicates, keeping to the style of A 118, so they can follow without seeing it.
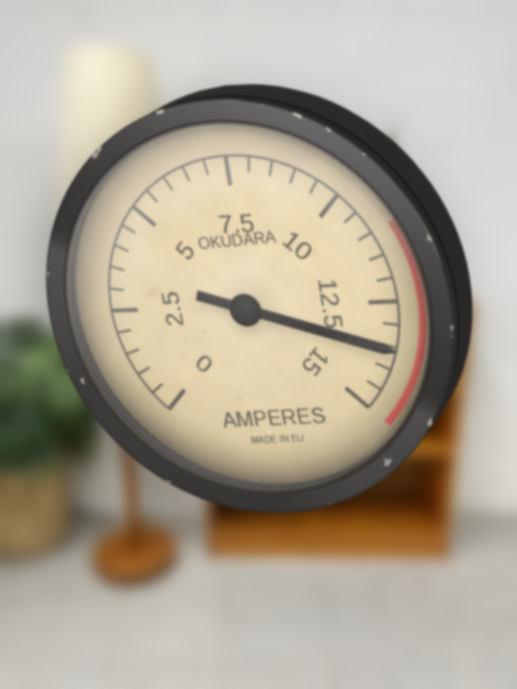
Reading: A 13.5
